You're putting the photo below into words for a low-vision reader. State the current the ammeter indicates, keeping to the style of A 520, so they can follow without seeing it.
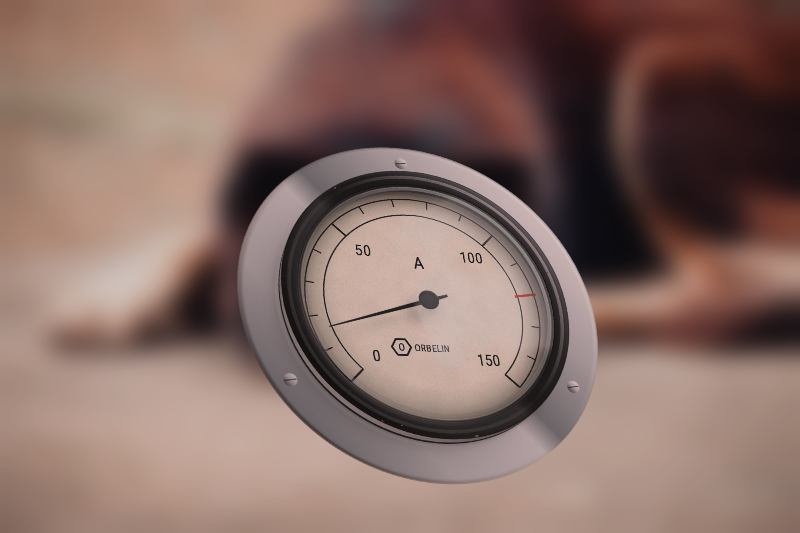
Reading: A 15
